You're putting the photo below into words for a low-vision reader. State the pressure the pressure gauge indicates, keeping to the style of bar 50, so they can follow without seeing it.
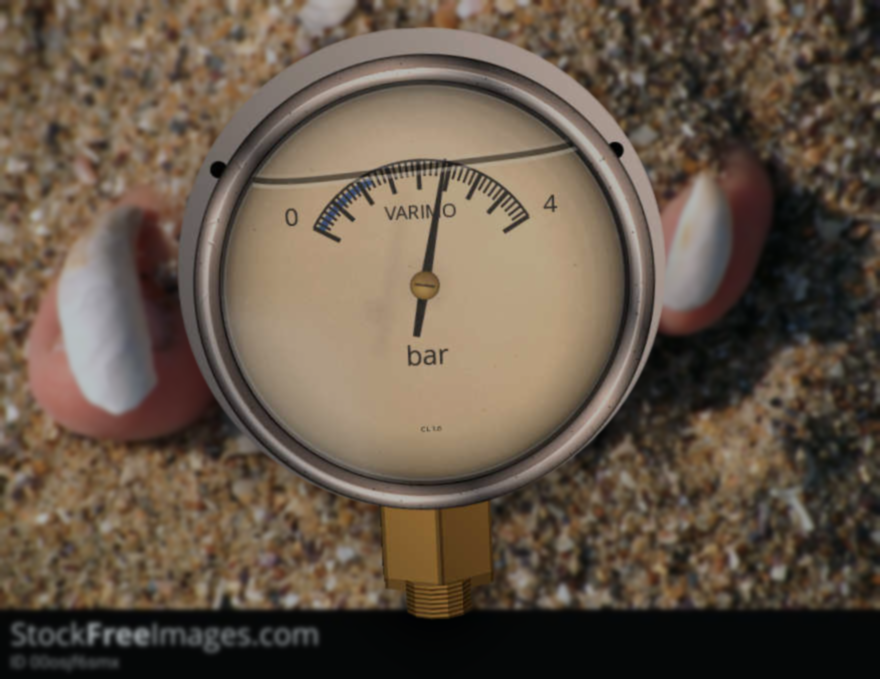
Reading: bar 2.4
